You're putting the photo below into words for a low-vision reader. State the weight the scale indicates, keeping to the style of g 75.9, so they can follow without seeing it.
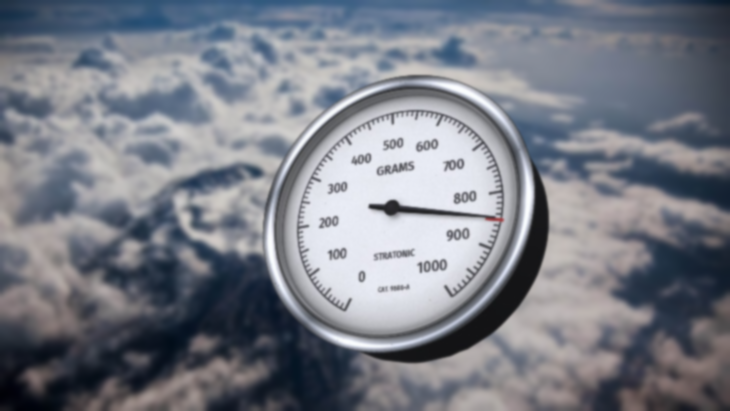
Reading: g 850
